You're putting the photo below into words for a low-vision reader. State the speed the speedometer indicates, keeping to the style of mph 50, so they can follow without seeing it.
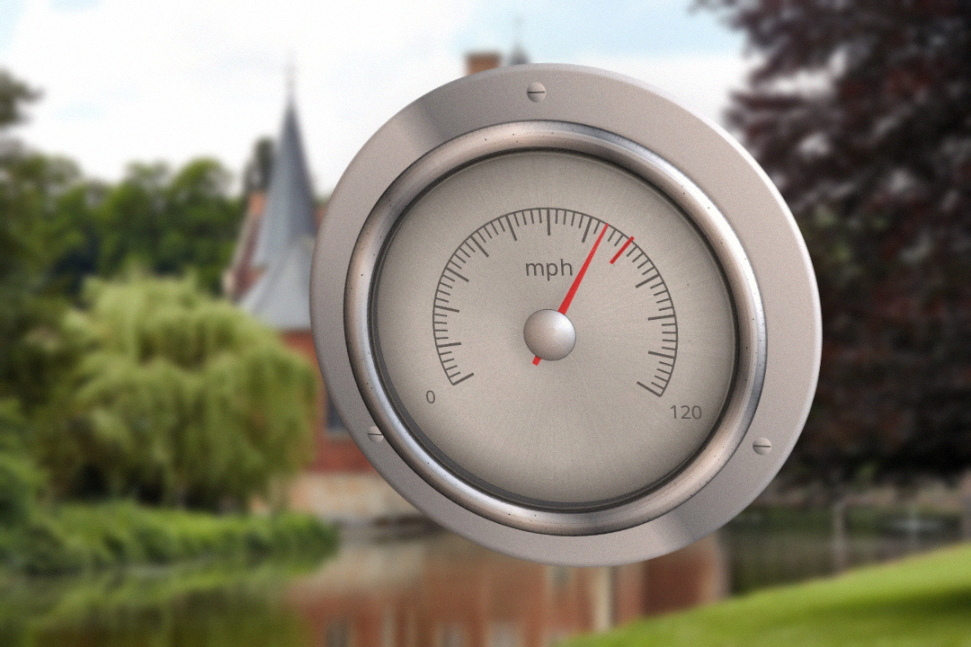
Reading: mph 74
